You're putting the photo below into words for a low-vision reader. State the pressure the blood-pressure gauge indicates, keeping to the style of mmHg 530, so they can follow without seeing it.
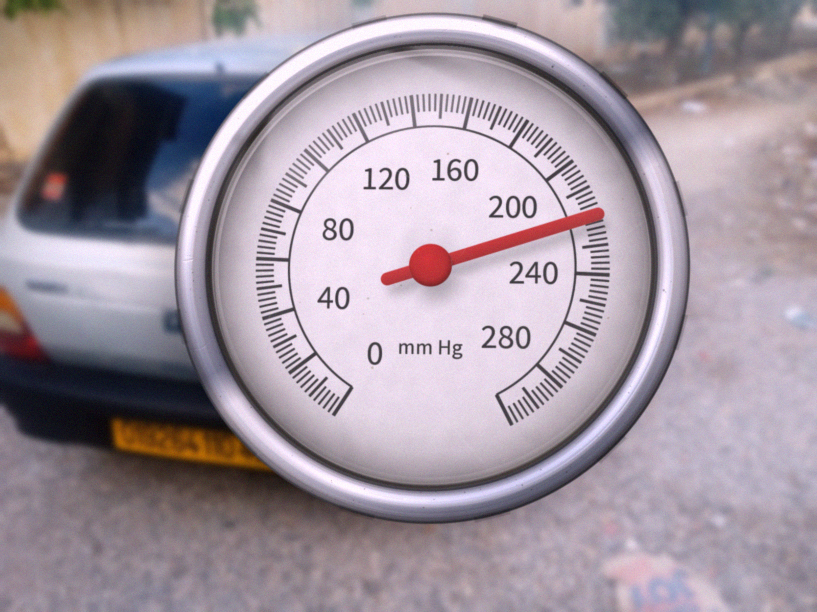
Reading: mmHg 220
